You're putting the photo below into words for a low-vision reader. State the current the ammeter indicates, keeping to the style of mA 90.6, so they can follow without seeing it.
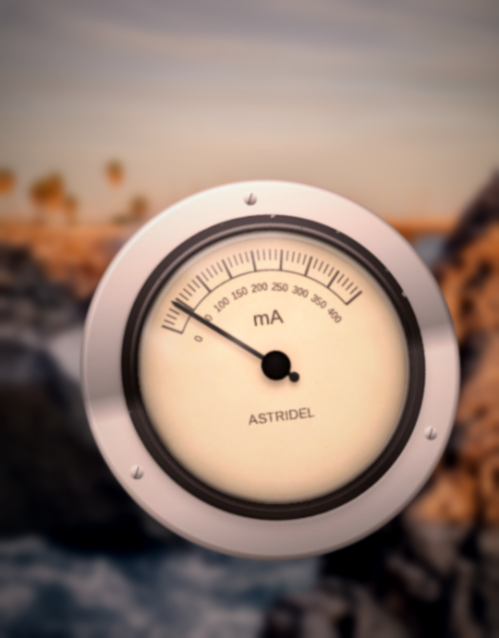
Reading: mA 40
